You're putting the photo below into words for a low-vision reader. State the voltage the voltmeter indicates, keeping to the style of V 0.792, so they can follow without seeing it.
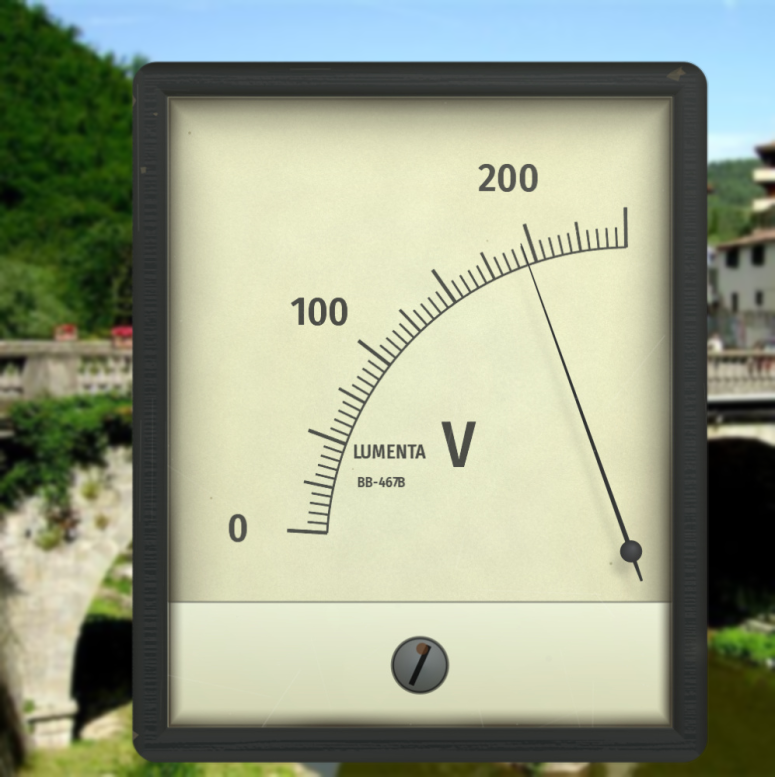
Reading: V 195
